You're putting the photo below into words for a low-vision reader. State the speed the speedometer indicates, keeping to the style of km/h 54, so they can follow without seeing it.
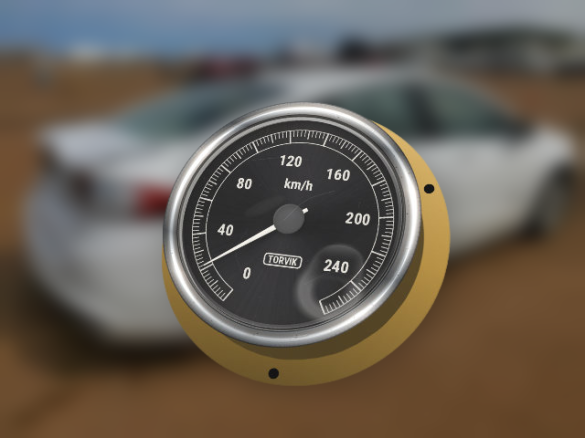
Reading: km/h 20
